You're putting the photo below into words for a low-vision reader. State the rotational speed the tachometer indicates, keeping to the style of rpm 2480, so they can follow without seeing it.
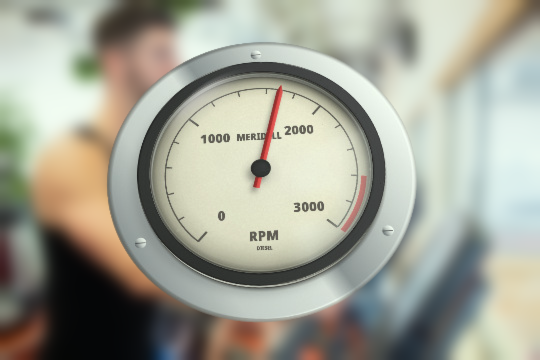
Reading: rpm 1700
